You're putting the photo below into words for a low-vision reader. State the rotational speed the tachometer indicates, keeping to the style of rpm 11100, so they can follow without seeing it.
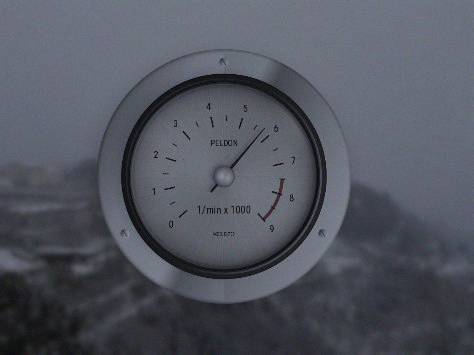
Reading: rpm 5750
